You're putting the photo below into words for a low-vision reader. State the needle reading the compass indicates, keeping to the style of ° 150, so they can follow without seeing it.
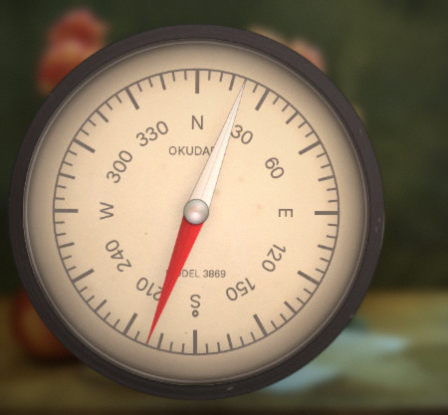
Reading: ° 200
